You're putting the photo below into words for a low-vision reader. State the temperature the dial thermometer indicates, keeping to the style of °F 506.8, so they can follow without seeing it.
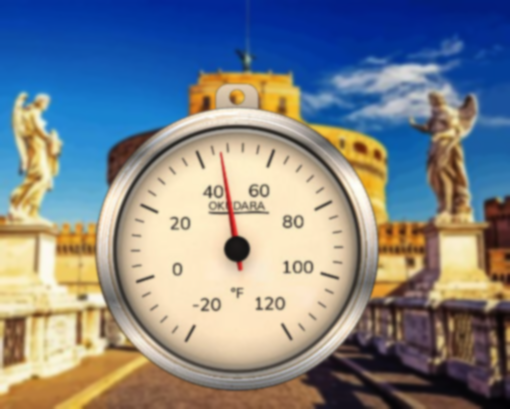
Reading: °F 46
